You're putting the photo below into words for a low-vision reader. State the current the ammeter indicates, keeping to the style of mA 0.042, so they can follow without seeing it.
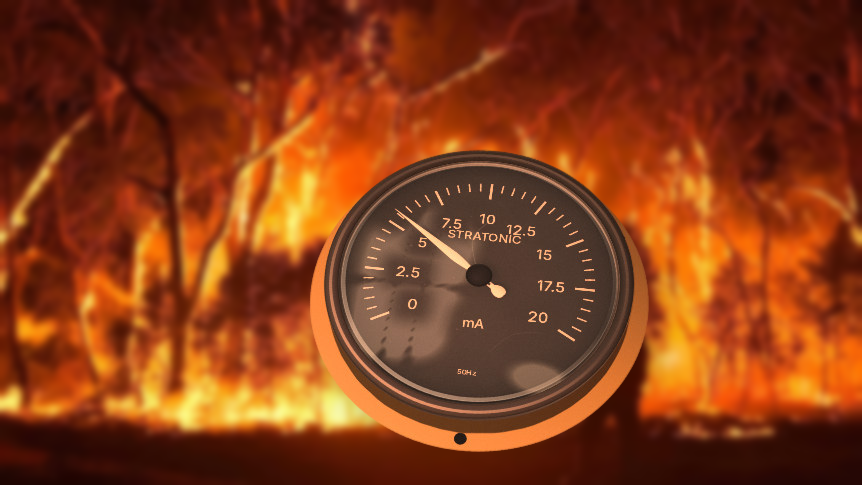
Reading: mA 5.5
